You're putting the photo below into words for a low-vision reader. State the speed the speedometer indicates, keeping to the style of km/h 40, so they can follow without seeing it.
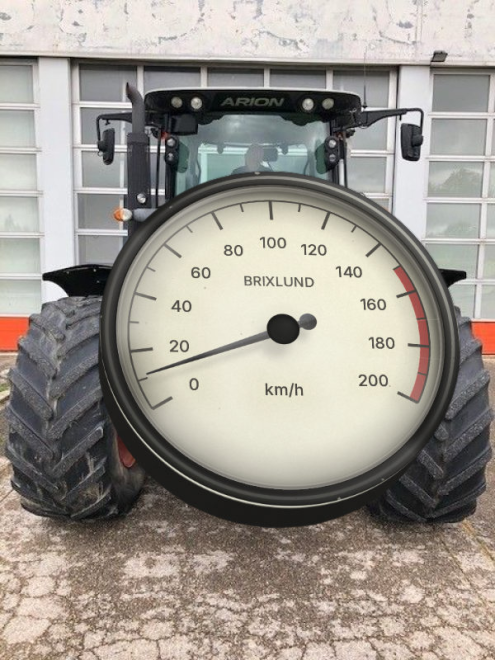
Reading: km/h 10
